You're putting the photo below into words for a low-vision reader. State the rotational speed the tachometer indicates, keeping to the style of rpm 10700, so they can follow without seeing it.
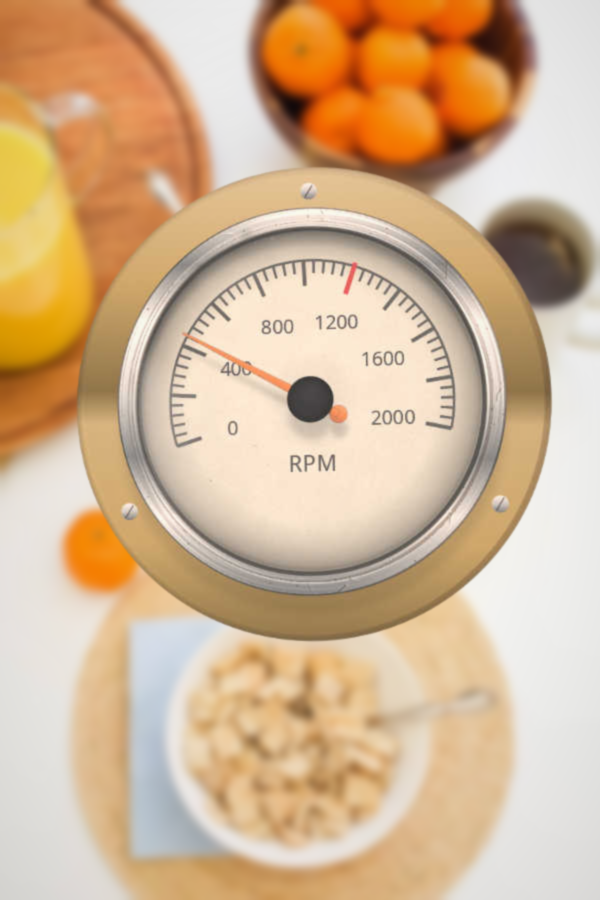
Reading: rpm 440
